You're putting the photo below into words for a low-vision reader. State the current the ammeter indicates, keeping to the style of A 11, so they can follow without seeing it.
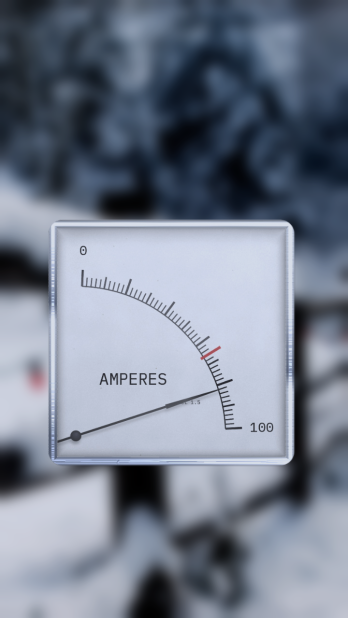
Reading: A 82
